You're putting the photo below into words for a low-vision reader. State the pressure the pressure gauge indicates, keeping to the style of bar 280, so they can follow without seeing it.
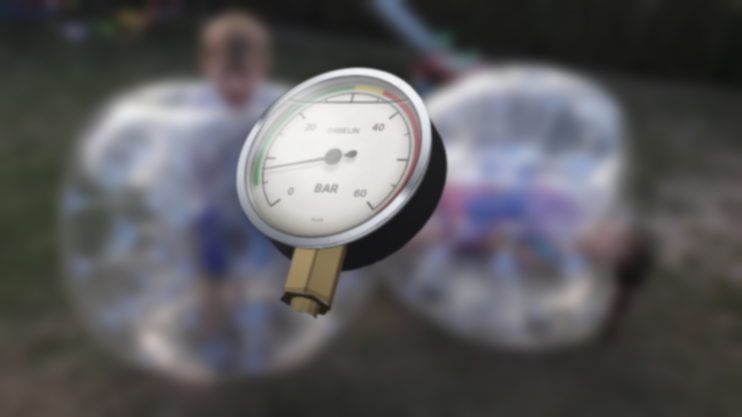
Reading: bar 7.5
